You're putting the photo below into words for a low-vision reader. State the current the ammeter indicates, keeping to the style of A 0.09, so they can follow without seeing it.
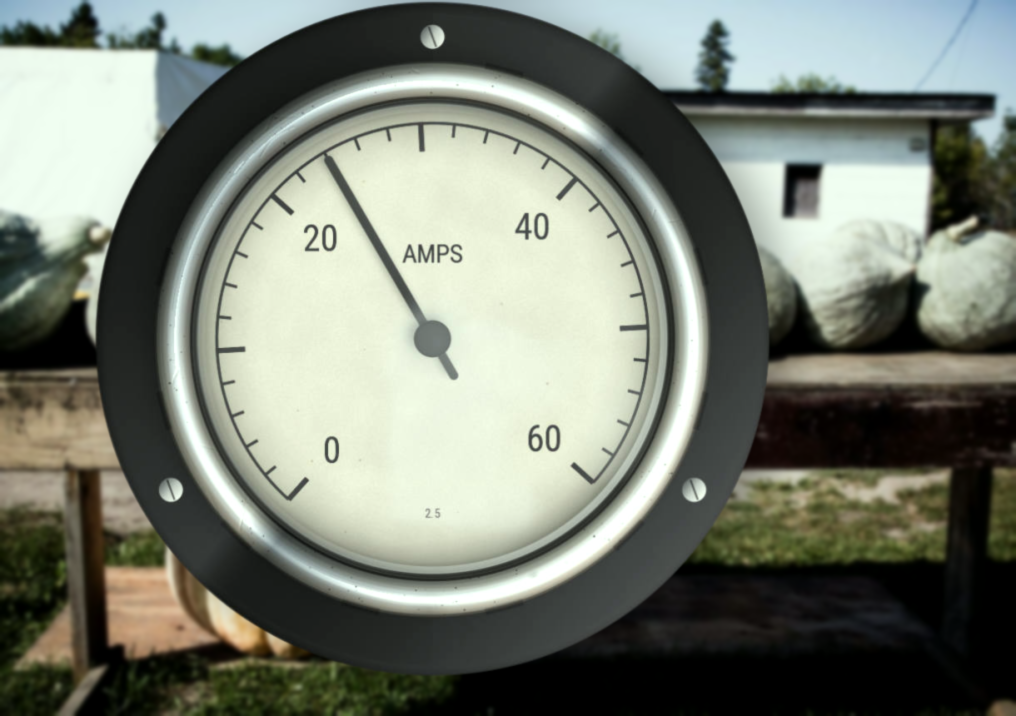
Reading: A 24
